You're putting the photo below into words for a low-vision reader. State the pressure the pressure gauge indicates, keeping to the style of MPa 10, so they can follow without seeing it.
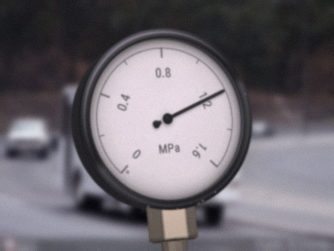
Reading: MPa 1.2
